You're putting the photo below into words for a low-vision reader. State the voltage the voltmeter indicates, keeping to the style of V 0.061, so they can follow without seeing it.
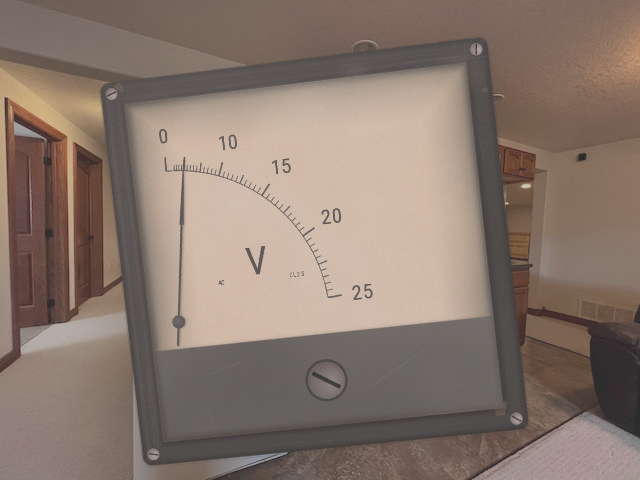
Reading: V 5
